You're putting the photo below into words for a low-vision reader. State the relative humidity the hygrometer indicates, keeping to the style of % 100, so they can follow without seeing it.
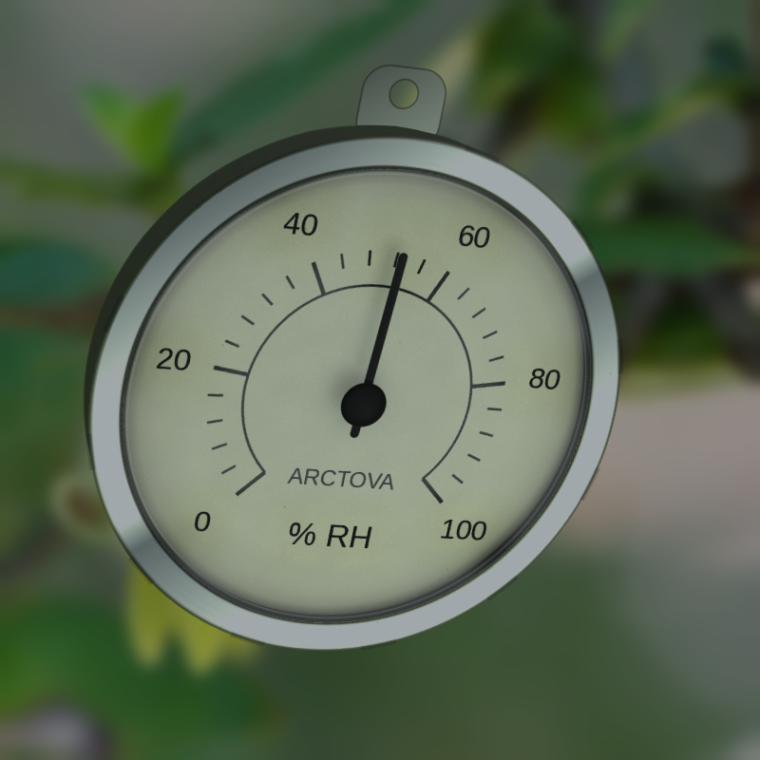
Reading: % 52
